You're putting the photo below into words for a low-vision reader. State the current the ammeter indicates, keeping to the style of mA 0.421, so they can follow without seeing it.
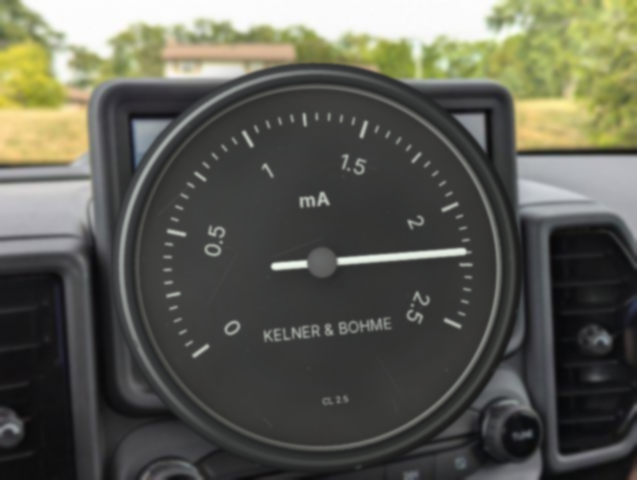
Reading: mA 2.2
